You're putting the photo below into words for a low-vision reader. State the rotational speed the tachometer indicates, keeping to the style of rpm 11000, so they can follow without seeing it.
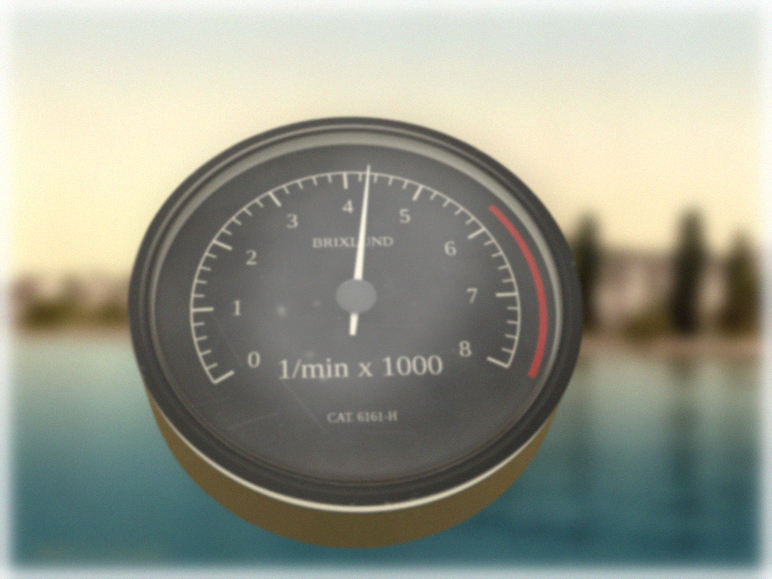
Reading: rpm 4300
